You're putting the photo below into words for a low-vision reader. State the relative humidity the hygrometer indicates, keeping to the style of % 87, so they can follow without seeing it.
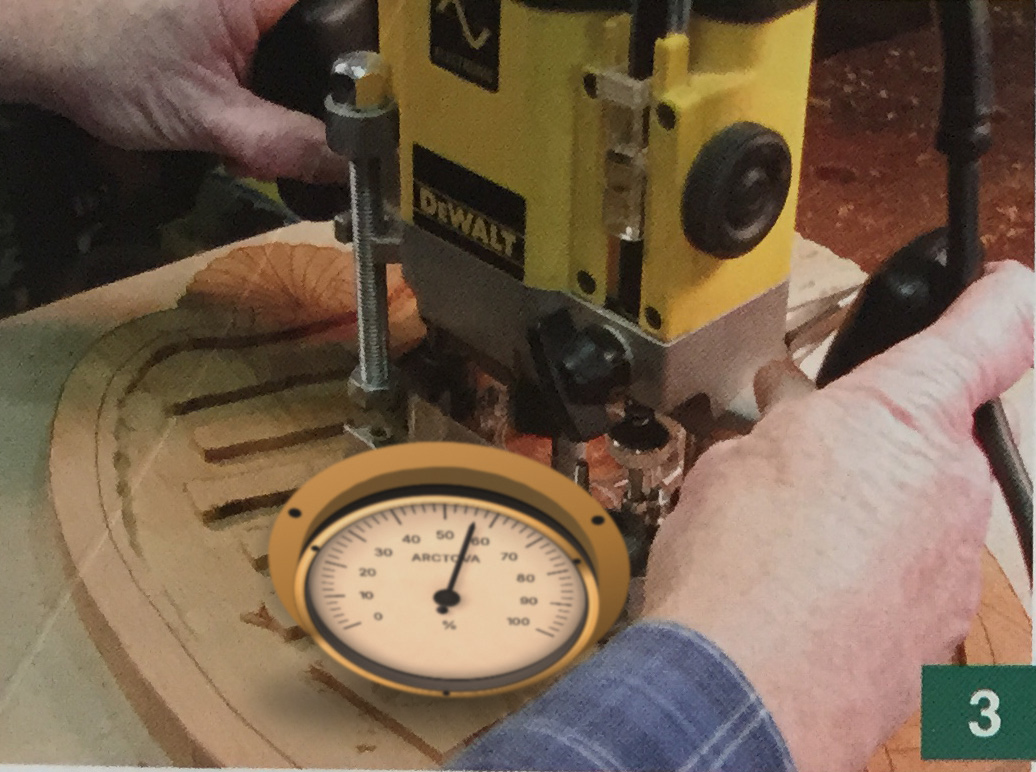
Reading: % 56
